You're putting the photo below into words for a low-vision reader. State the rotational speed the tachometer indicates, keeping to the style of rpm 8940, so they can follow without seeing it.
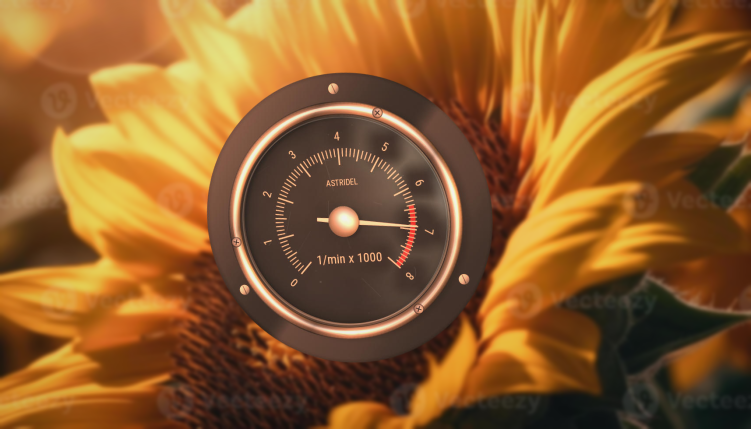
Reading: rpm 6900
